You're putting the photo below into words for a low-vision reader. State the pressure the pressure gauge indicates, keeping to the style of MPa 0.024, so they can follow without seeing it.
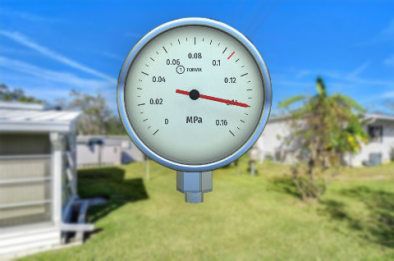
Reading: MPa 0.14
